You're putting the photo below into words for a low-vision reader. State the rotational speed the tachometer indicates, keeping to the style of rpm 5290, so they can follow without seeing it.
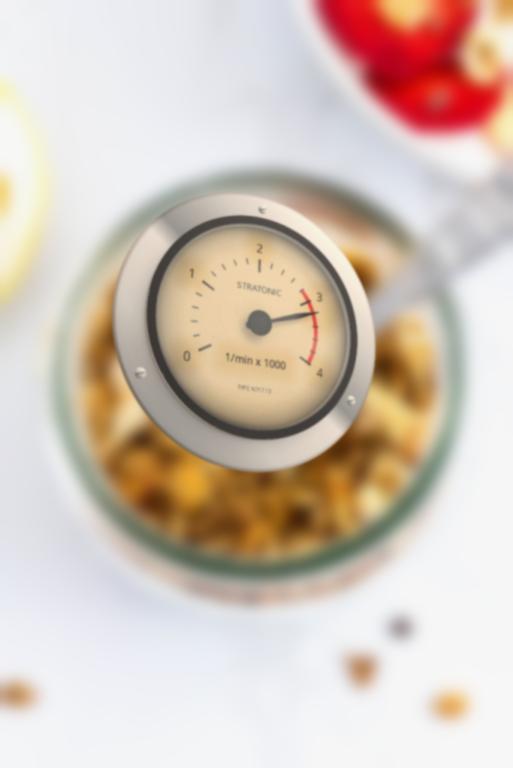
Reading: rpm 3200
